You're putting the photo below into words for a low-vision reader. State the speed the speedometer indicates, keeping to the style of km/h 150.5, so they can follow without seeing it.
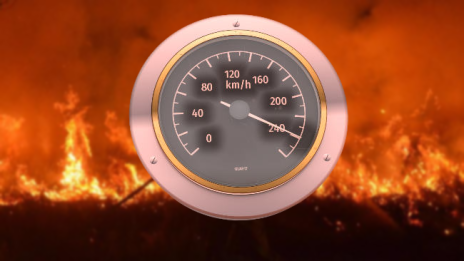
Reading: km/h 240
